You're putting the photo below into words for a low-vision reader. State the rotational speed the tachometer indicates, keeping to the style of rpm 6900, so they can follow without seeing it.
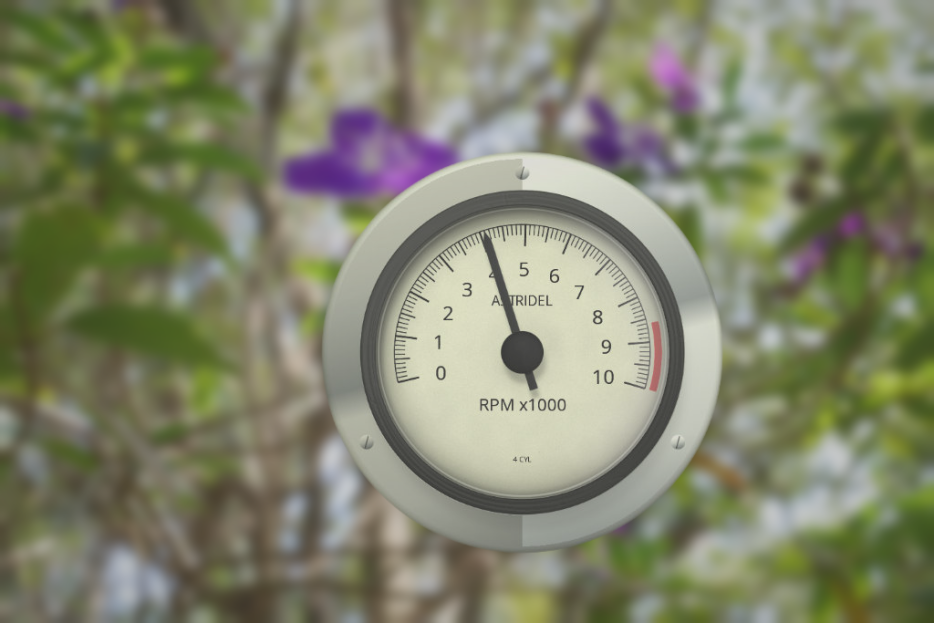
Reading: rpm 4100
